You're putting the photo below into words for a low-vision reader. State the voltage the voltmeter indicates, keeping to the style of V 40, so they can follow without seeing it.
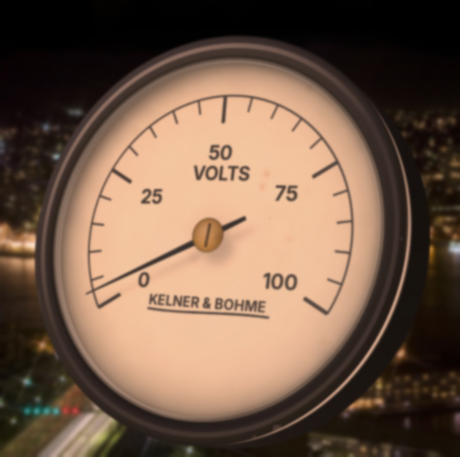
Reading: V 2.5
